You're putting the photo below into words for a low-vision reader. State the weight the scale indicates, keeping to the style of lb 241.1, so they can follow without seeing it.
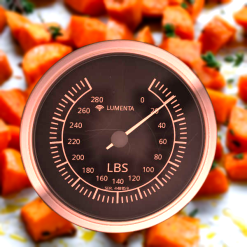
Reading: lb 20
